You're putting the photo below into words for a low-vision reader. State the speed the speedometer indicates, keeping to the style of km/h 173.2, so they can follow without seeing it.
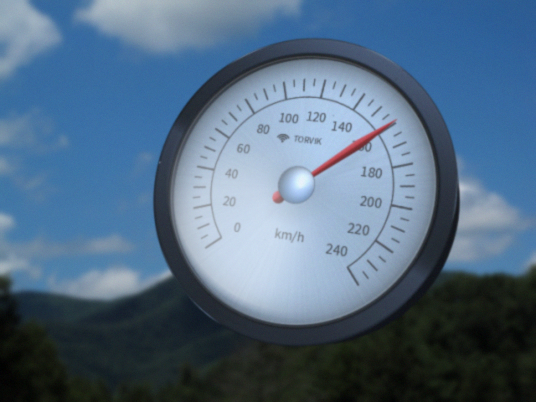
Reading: km/h 160
